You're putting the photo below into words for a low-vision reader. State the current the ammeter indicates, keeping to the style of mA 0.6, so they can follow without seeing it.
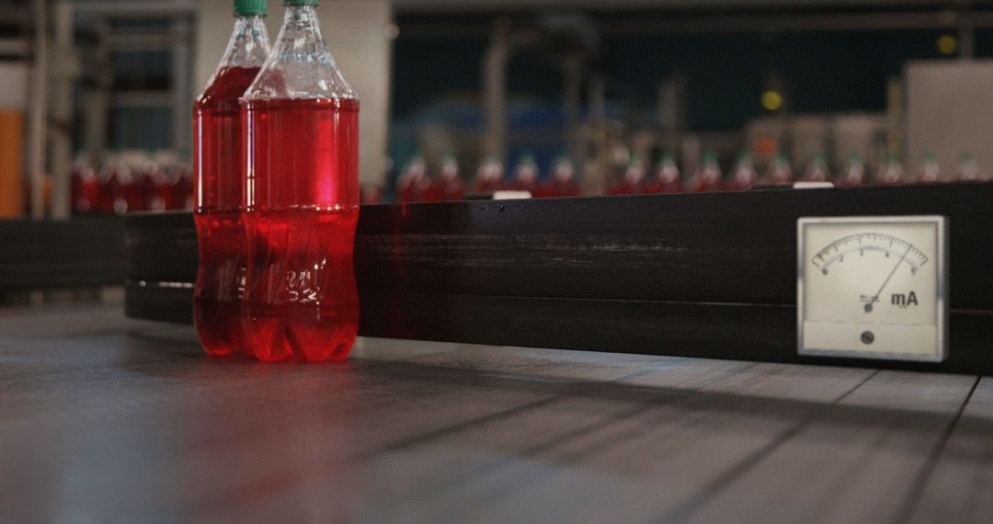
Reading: mA 4.5
